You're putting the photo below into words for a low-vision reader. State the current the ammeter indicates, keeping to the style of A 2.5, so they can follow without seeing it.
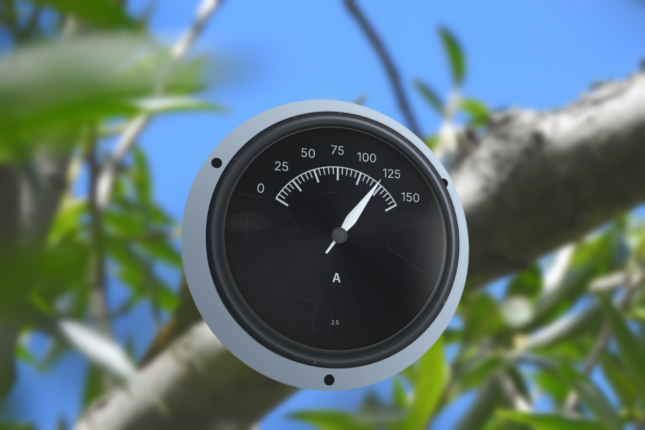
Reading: A 120
